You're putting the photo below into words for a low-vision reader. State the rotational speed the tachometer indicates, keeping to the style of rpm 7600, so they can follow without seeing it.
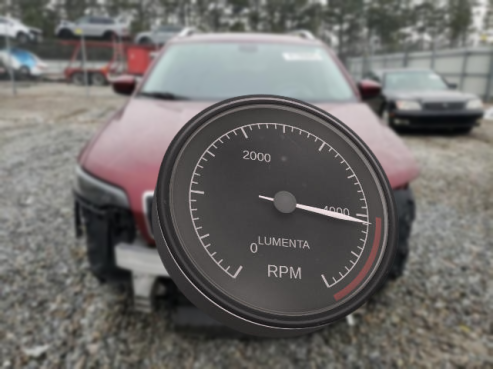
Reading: rpm 4100
